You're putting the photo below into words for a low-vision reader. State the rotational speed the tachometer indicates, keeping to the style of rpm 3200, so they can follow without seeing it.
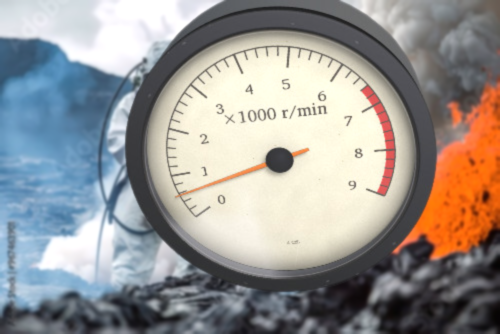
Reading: rpm 600
